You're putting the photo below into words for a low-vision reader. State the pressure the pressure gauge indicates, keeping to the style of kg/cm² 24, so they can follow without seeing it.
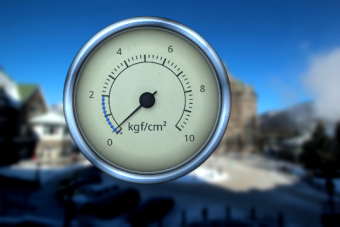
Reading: kg/cm² 0.2
